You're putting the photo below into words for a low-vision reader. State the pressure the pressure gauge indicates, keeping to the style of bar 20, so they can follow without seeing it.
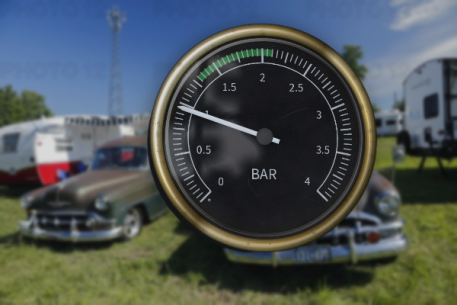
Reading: bar 0.95
